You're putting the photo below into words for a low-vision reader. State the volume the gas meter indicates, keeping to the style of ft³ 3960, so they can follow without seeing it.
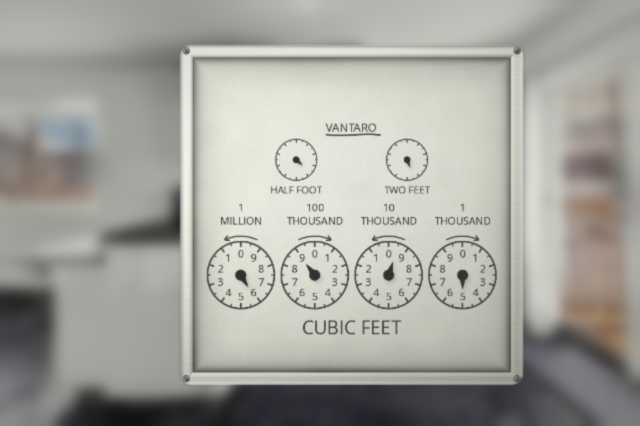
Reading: ft³ 589500
